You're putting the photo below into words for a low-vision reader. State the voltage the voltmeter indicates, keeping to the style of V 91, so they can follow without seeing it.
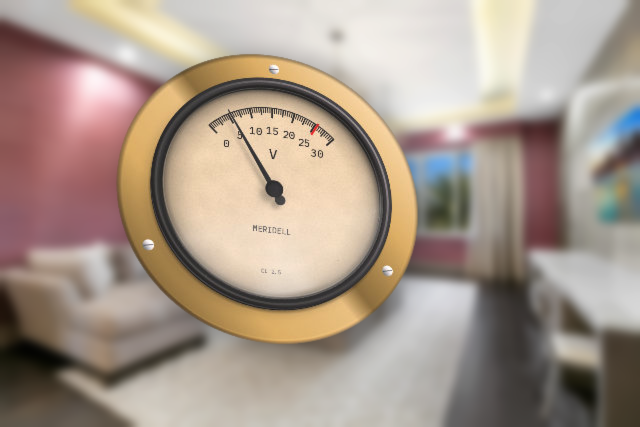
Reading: V 5
